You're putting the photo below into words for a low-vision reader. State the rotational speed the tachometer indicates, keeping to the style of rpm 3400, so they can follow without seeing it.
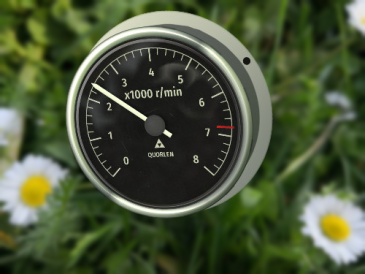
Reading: rpm 2400
